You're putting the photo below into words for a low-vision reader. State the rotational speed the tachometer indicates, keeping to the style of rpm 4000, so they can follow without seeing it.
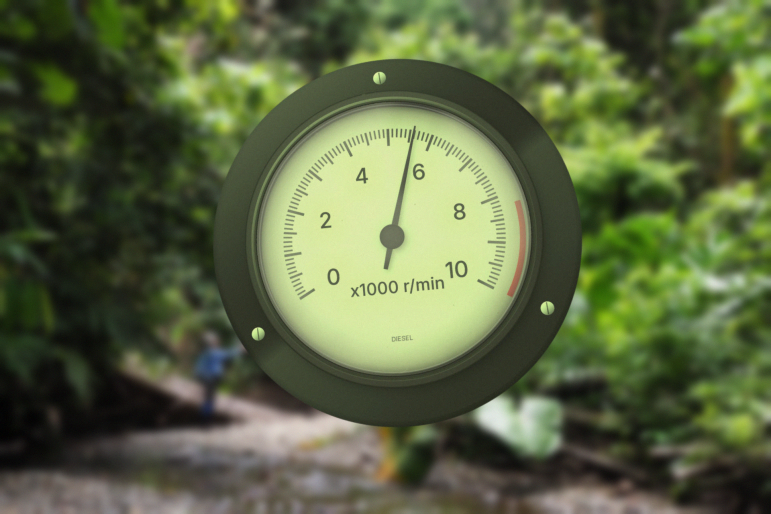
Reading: rpm 5600
